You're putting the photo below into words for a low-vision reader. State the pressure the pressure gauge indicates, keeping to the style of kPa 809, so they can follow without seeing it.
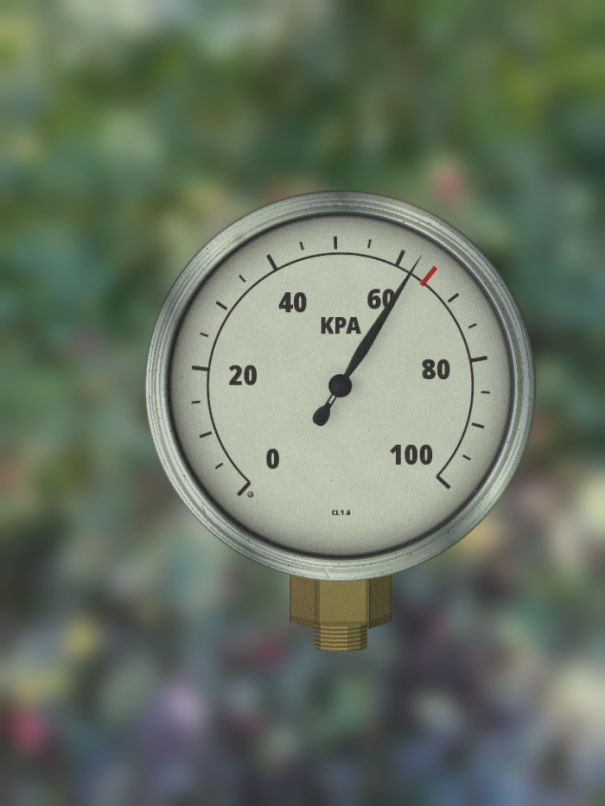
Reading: kPa 62.5
